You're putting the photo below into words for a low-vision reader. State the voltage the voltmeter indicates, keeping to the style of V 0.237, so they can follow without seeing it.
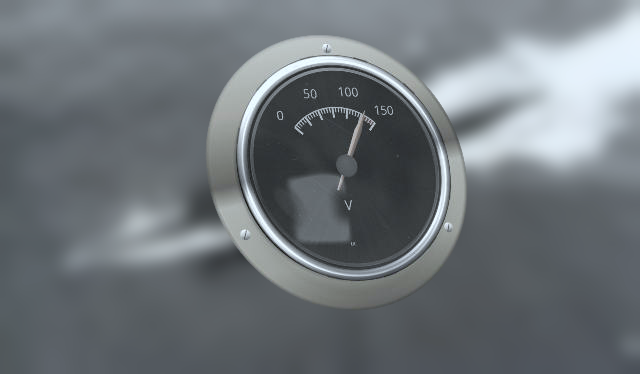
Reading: V 125
